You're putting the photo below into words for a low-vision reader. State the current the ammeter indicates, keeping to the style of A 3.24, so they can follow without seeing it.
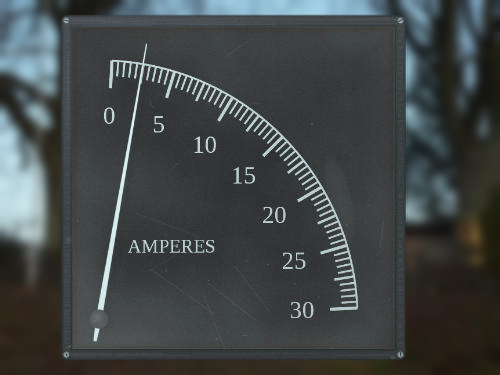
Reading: A 2.5
